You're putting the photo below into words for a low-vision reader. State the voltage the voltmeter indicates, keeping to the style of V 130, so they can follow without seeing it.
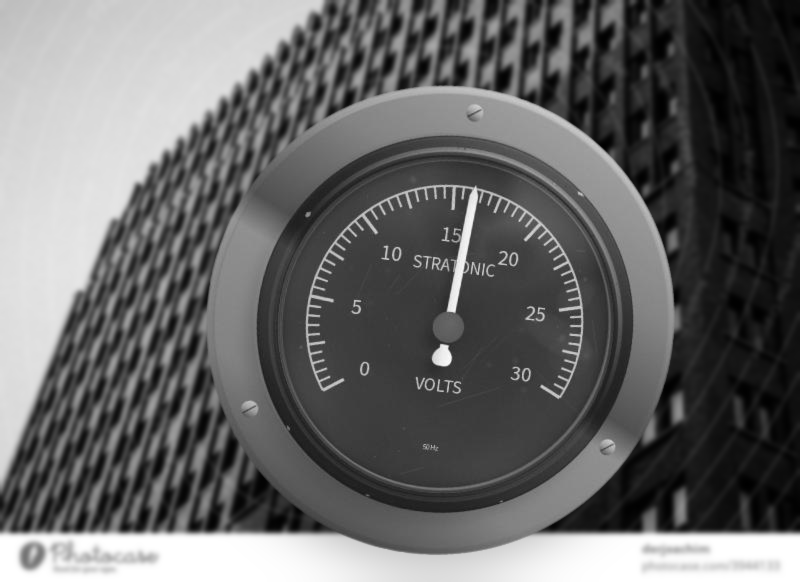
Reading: V 16
